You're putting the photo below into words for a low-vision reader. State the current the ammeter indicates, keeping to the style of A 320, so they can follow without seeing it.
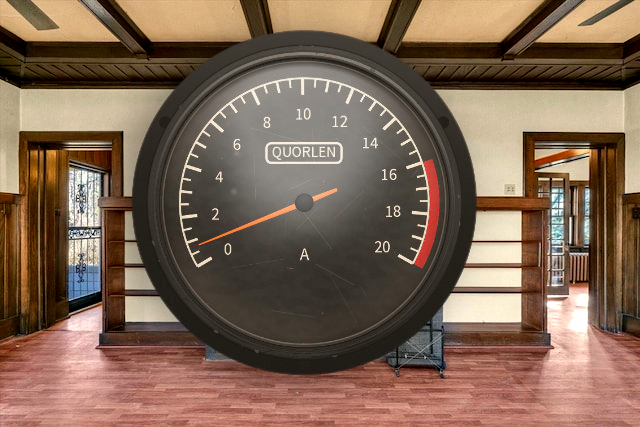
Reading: A 0.75
